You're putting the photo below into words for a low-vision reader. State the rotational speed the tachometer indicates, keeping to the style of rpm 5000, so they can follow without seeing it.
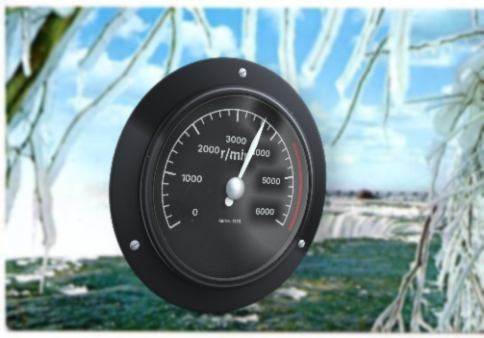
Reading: rpm 3600
